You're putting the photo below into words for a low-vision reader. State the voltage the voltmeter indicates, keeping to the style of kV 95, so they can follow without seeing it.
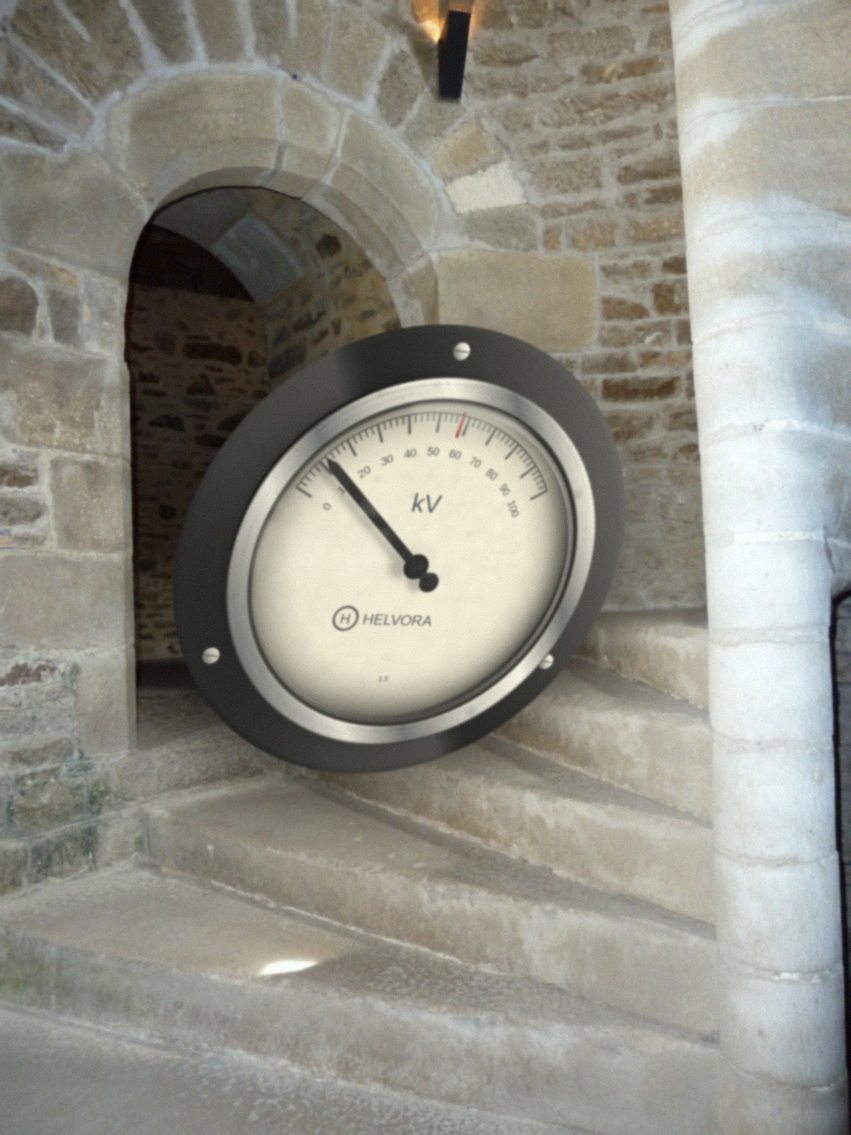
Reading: kV 12
